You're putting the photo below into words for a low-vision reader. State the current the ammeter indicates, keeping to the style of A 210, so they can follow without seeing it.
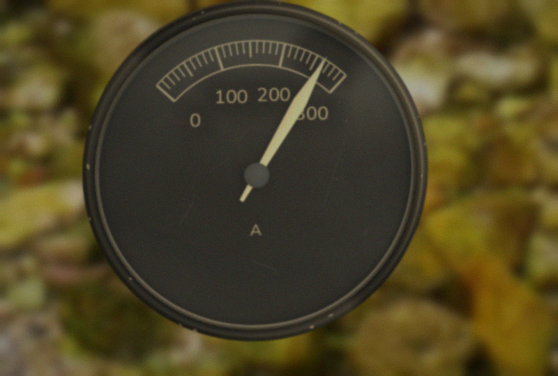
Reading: A 260
